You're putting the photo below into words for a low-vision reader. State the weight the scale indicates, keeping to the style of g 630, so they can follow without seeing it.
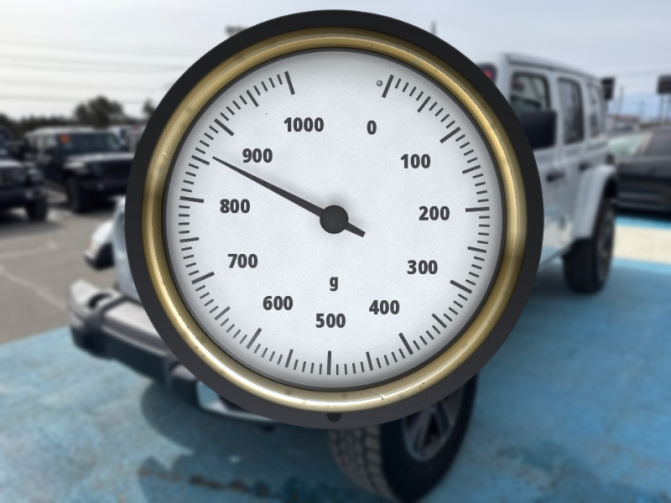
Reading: g 860
